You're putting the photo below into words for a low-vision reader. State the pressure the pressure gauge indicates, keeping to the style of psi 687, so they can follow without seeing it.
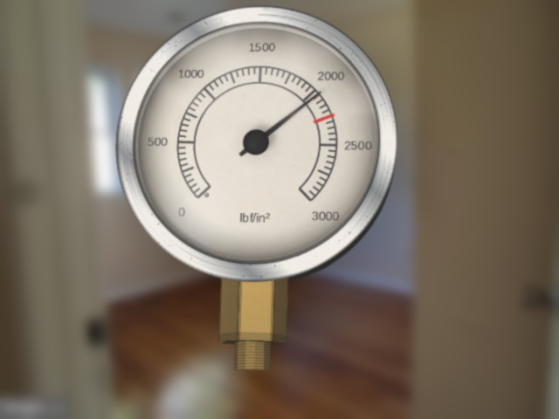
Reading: psi 2050
